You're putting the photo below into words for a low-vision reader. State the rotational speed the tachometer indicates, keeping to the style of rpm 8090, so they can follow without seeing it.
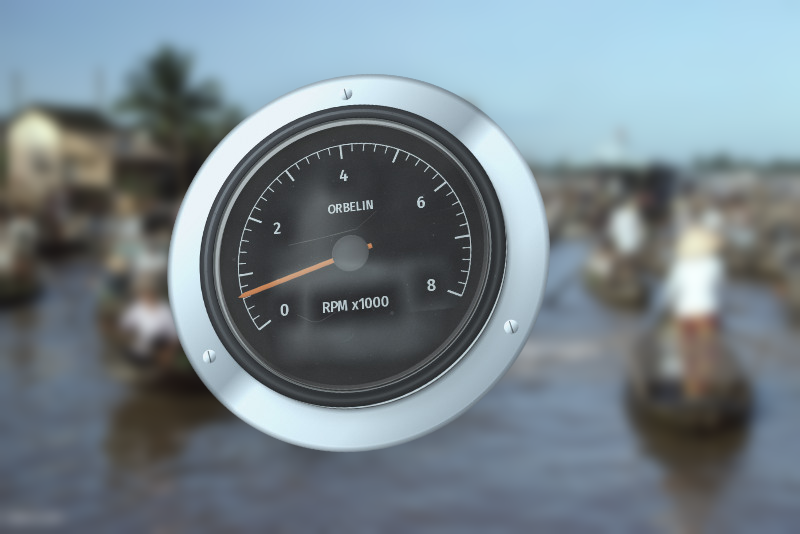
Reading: rpm 600
